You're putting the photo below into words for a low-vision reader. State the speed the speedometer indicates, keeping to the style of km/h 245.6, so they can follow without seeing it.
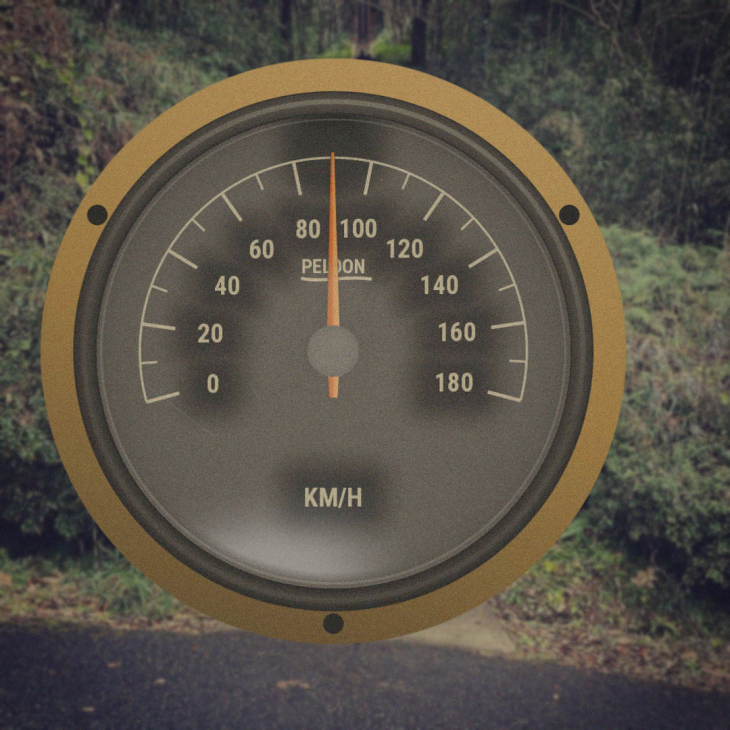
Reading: km/h 90
